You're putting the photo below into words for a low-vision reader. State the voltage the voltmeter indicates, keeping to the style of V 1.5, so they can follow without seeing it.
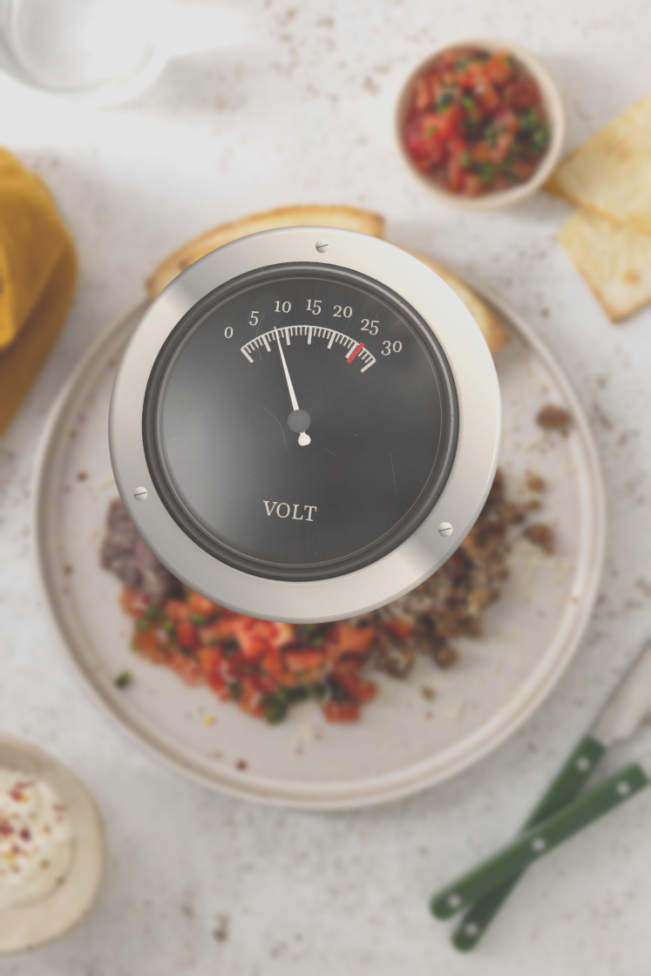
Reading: V 8
